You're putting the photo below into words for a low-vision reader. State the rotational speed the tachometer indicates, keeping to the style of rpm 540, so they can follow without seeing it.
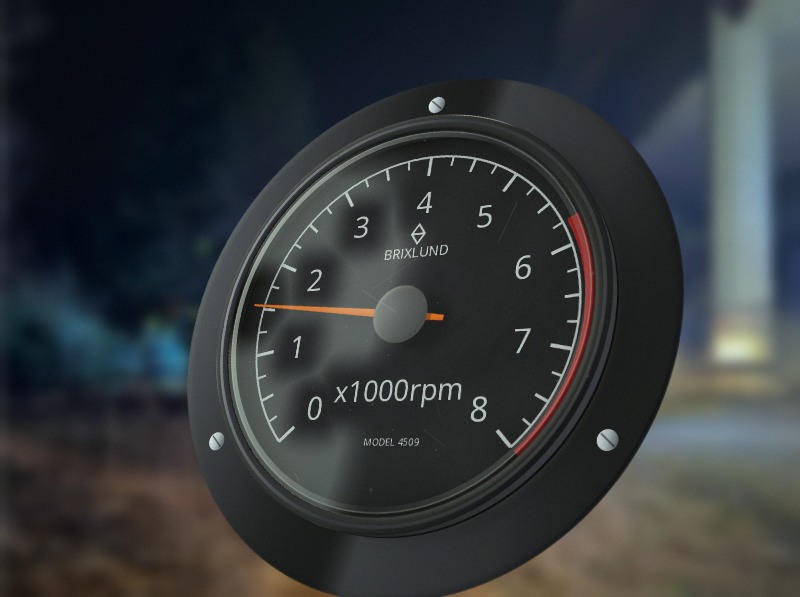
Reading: rpm 1500
